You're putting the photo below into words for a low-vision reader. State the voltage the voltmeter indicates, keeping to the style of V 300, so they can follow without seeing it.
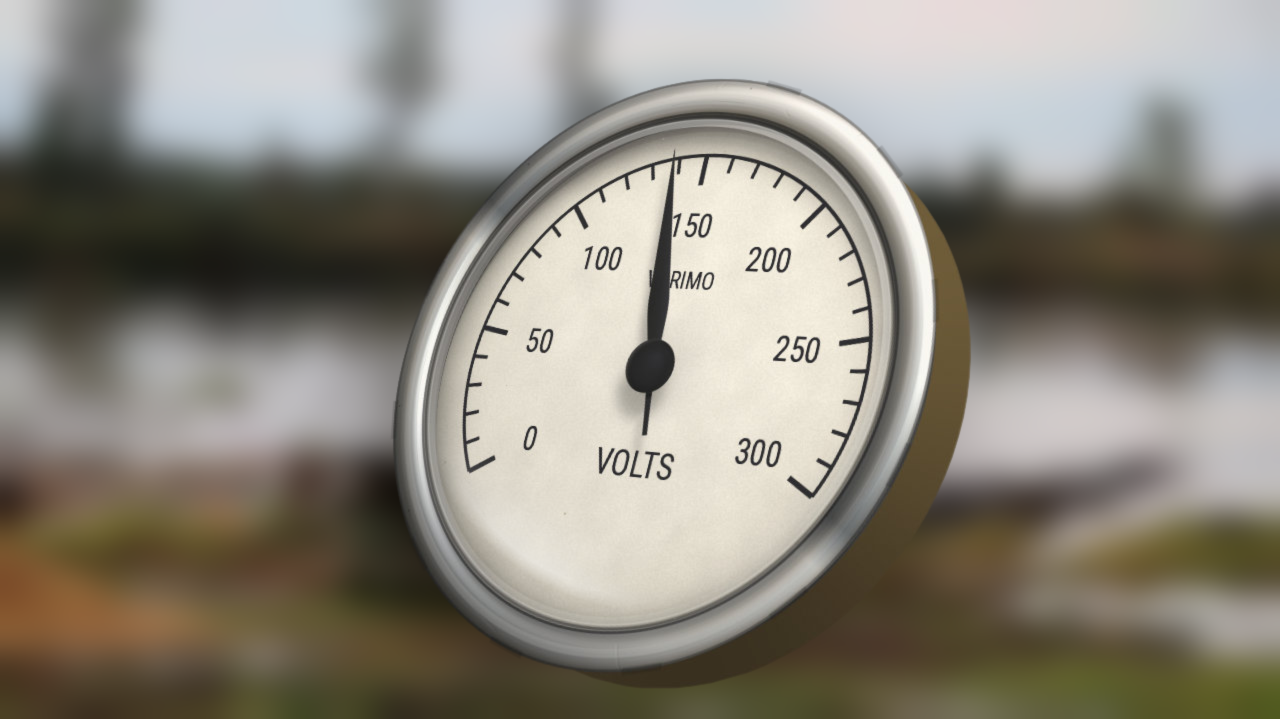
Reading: V 140
